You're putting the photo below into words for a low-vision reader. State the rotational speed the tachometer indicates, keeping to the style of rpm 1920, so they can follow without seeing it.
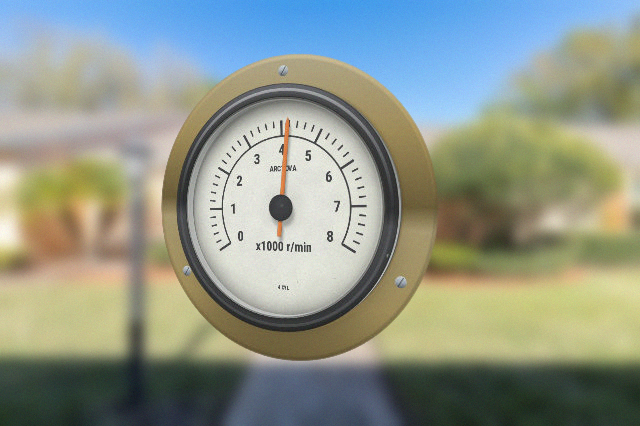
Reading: rpm 4200
